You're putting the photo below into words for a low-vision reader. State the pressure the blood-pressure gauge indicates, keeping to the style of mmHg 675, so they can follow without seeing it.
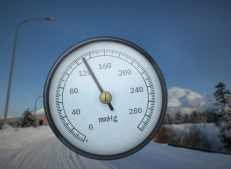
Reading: mmHg 130
